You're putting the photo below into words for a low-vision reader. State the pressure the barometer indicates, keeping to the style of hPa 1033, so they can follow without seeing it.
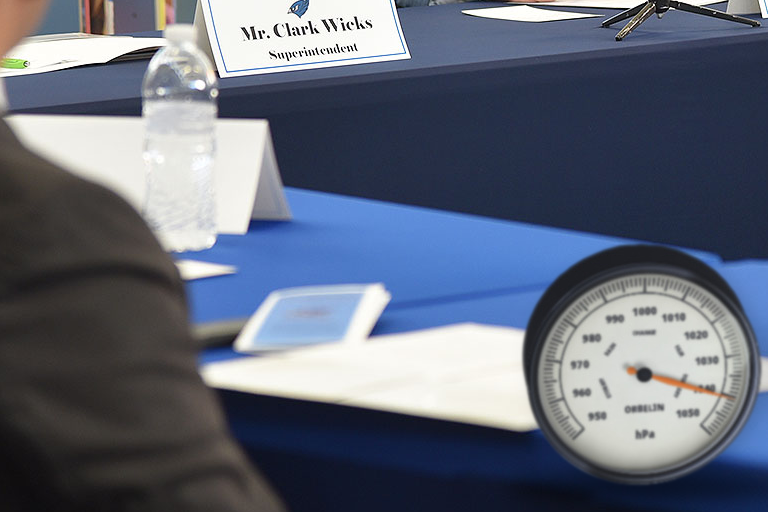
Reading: hPa 1040
